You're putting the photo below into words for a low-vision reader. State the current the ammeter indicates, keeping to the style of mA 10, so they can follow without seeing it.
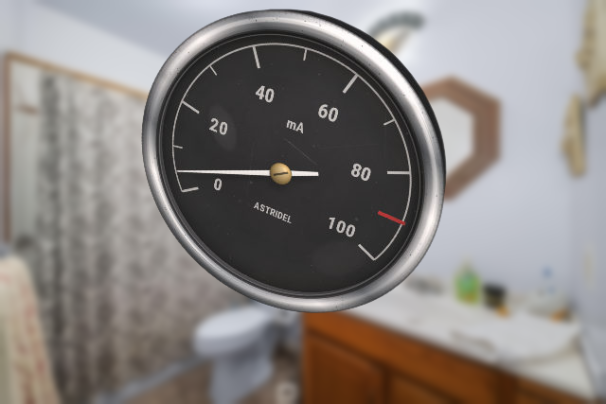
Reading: mA 5
